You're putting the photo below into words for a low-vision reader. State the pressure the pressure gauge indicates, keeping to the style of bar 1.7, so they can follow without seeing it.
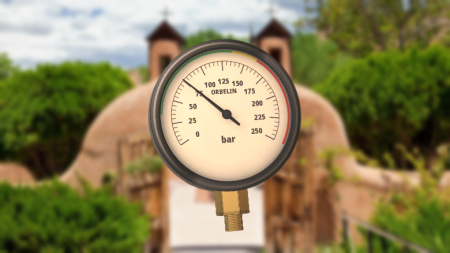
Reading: bar 75
